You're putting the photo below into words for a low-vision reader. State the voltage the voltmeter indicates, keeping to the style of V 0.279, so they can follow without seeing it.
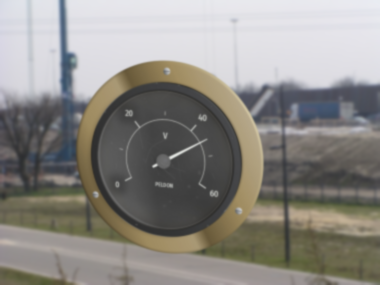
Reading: V 45
